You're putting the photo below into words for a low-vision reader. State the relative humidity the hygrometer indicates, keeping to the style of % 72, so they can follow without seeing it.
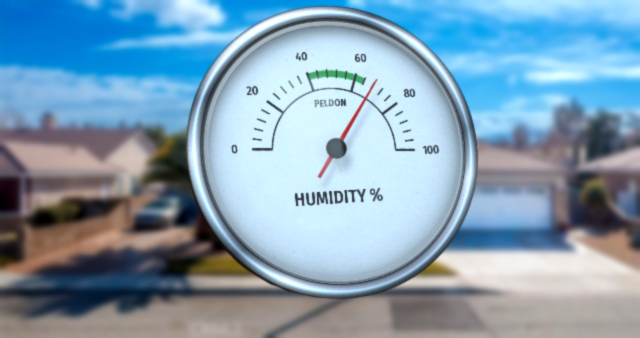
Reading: % 68
